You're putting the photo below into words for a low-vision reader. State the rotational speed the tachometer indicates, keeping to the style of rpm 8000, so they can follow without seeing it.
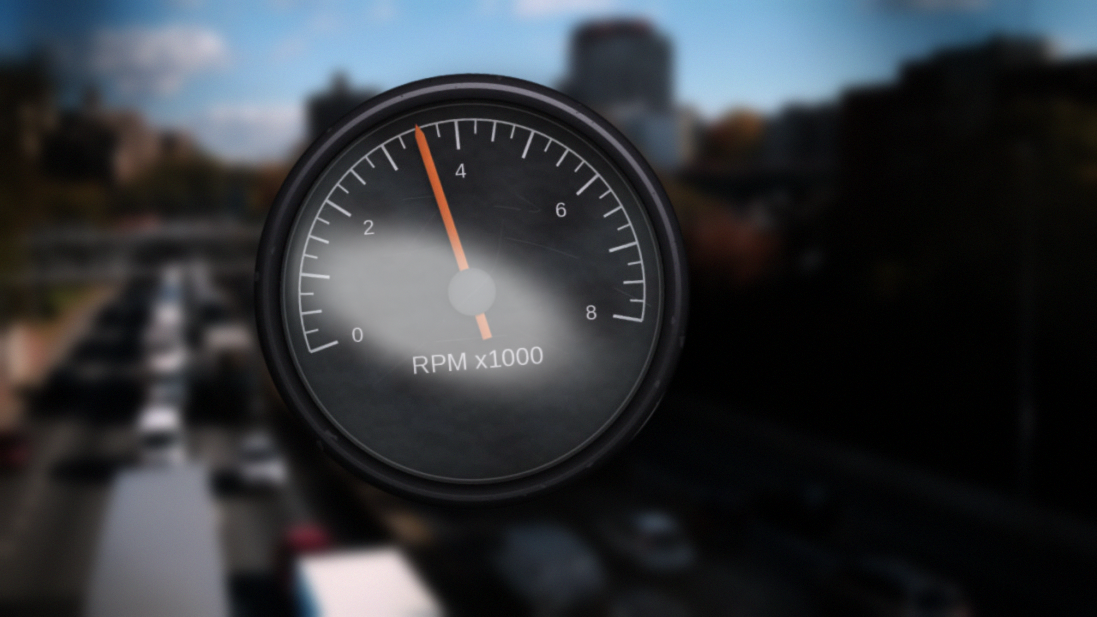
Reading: rpm 3500
